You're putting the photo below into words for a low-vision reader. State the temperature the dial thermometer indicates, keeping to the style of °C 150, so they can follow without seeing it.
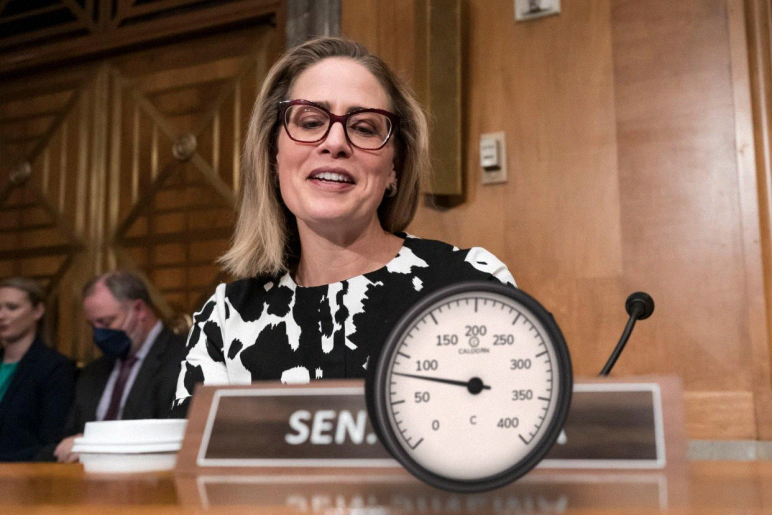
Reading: °C 80
